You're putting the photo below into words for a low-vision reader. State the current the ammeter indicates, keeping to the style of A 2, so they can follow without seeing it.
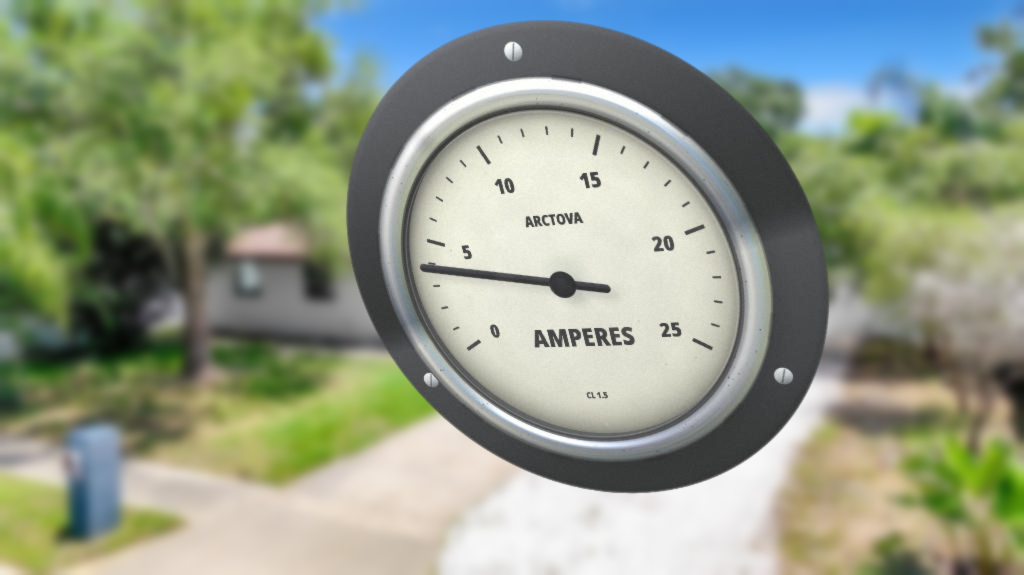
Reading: A 4
